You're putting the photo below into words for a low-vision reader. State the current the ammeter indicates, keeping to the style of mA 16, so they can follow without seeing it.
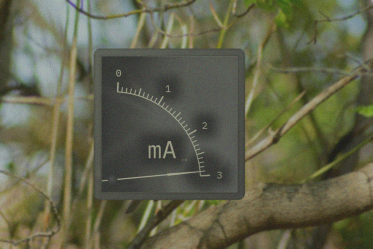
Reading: mA 2.9
